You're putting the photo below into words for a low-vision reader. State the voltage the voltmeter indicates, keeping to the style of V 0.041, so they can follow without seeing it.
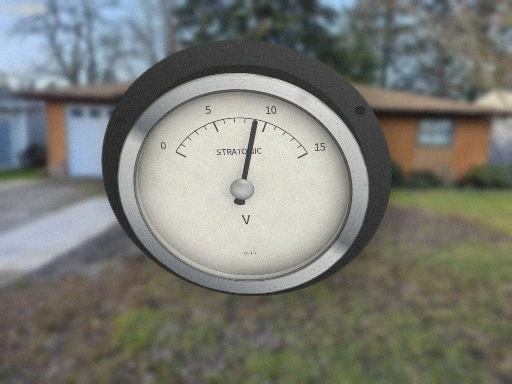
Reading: V 9
